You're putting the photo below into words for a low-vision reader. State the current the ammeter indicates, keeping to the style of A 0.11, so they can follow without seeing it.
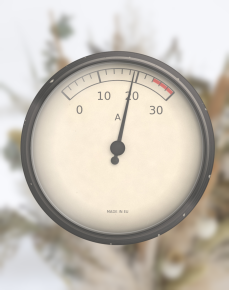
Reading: A 19
